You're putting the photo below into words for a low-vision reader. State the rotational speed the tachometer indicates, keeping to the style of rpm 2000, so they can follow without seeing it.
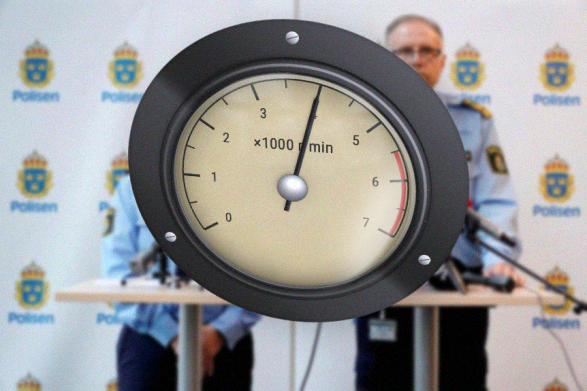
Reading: rpm 4000
